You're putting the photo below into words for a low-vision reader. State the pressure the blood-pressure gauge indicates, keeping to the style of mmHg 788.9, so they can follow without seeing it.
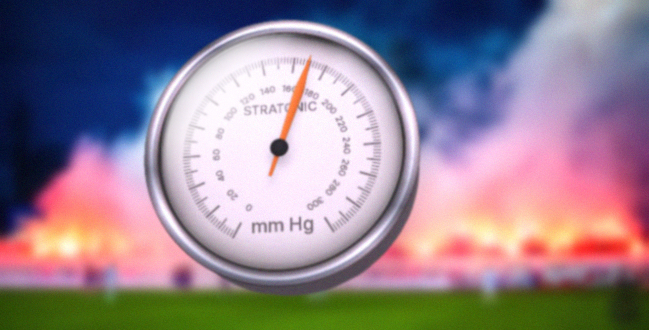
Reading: mmHg 170
